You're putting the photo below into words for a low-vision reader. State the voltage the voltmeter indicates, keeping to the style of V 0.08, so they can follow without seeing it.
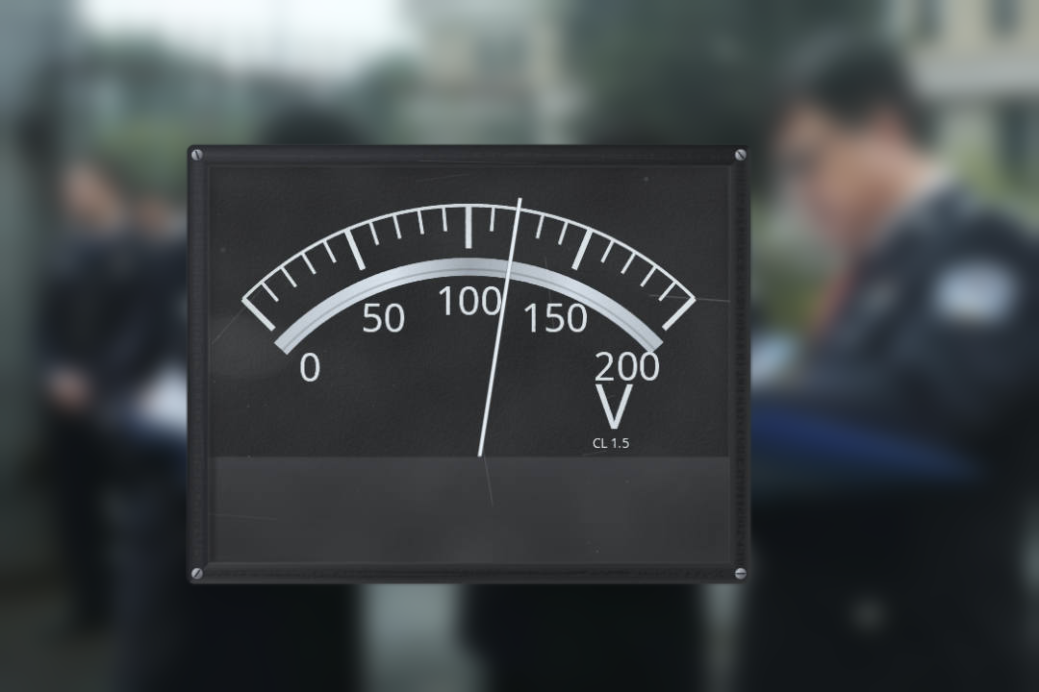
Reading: V 120
